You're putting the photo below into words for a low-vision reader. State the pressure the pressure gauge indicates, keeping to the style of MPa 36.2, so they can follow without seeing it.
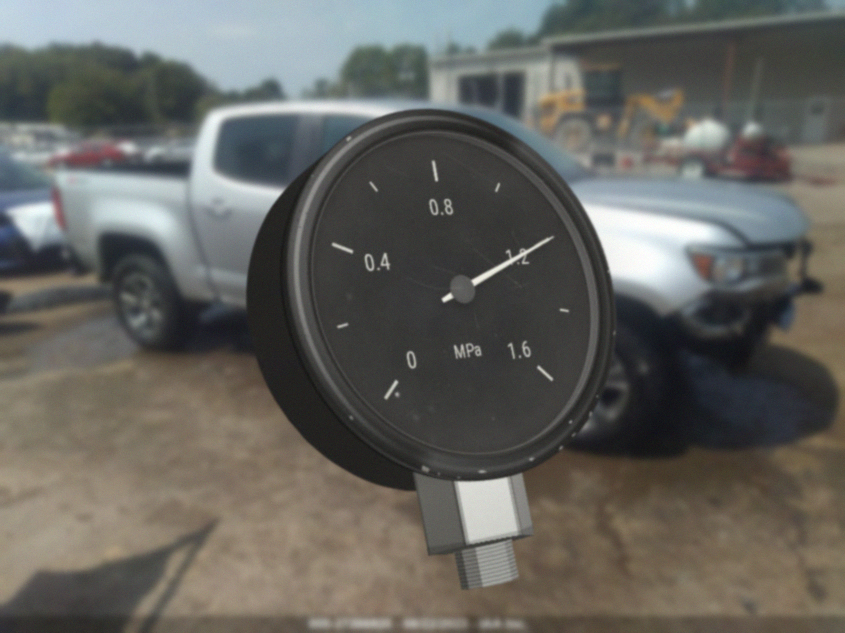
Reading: MPa 1.2
